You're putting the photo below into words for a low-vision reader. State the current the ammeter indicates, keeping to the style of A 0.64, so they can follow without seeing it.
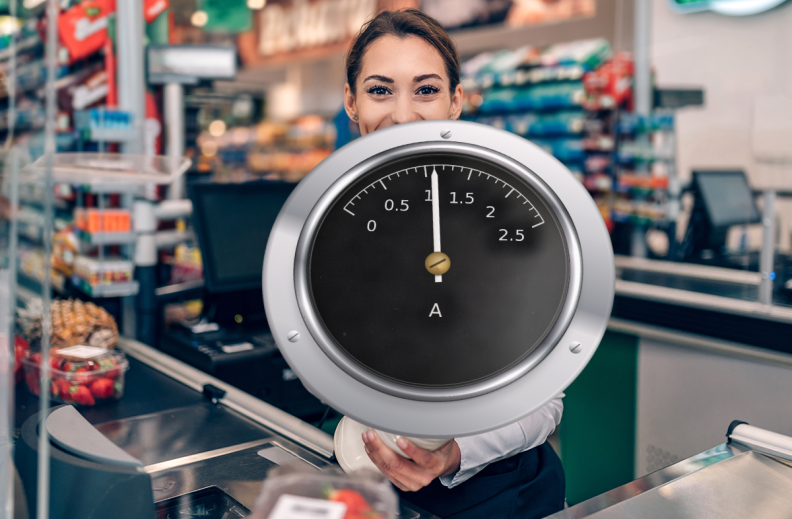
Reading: A 1.1
